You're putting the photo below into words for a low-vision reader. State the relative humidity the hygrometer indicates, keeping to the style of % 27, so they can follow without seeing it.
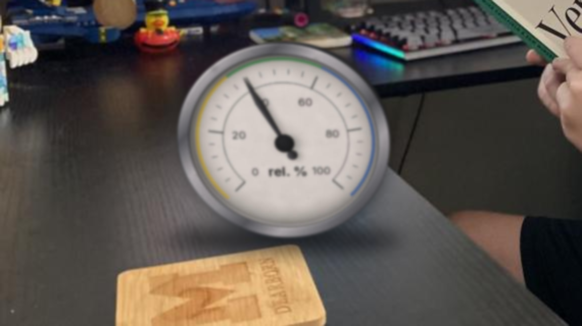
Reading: % 40
